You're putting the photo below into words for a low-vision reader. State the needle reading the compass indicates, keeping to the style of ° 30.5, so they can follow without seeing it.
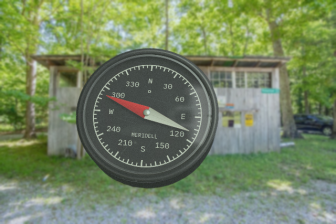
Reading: ° 290
